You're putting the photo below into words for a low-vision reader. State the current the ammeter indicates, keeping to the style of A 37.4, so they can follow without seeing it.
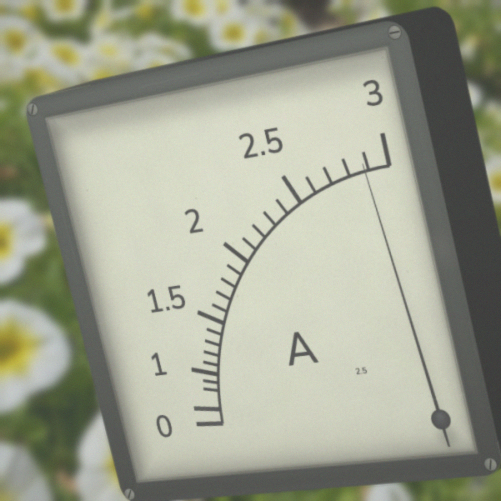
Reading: A 2.9
